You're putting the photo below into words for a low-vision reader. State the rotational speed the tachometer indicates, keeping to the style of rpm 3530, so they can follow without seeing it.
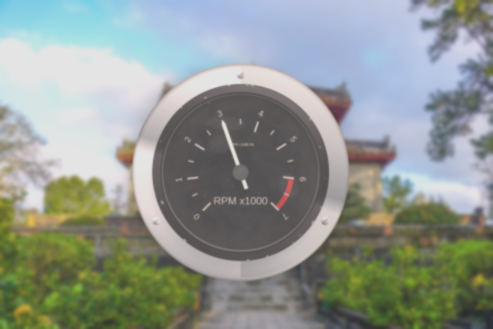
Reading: rpm 3000
